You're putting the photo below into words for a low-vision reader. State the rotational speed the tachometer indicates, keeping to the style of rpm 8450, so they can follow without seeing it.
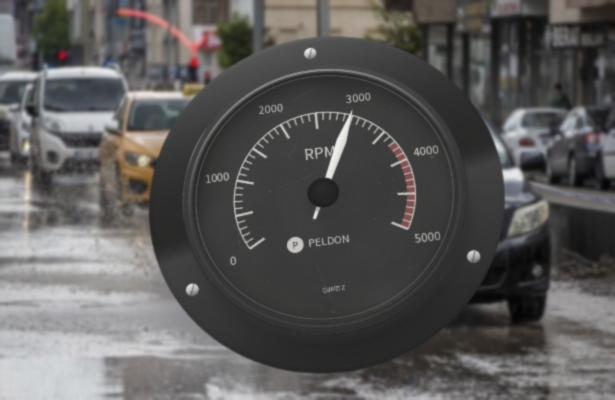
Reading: rpm 3000
